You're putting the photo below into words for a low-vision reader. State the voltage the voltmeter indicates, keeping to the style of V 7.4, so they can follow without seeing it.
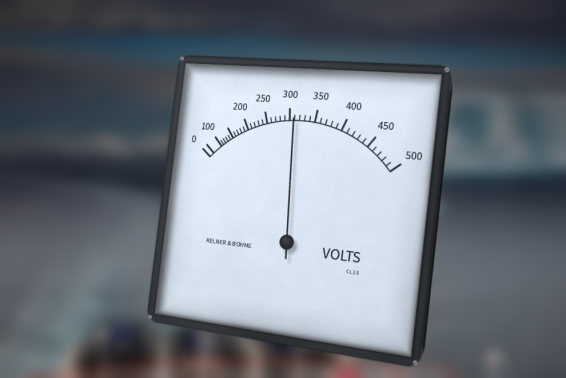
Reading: V 310
